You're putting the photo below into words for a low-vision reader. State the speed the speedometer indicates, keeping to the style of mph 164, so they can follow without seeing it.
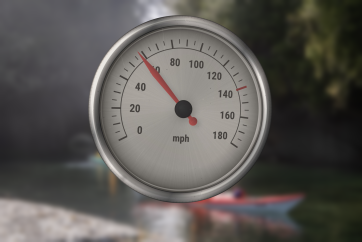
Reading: mph 57.5
